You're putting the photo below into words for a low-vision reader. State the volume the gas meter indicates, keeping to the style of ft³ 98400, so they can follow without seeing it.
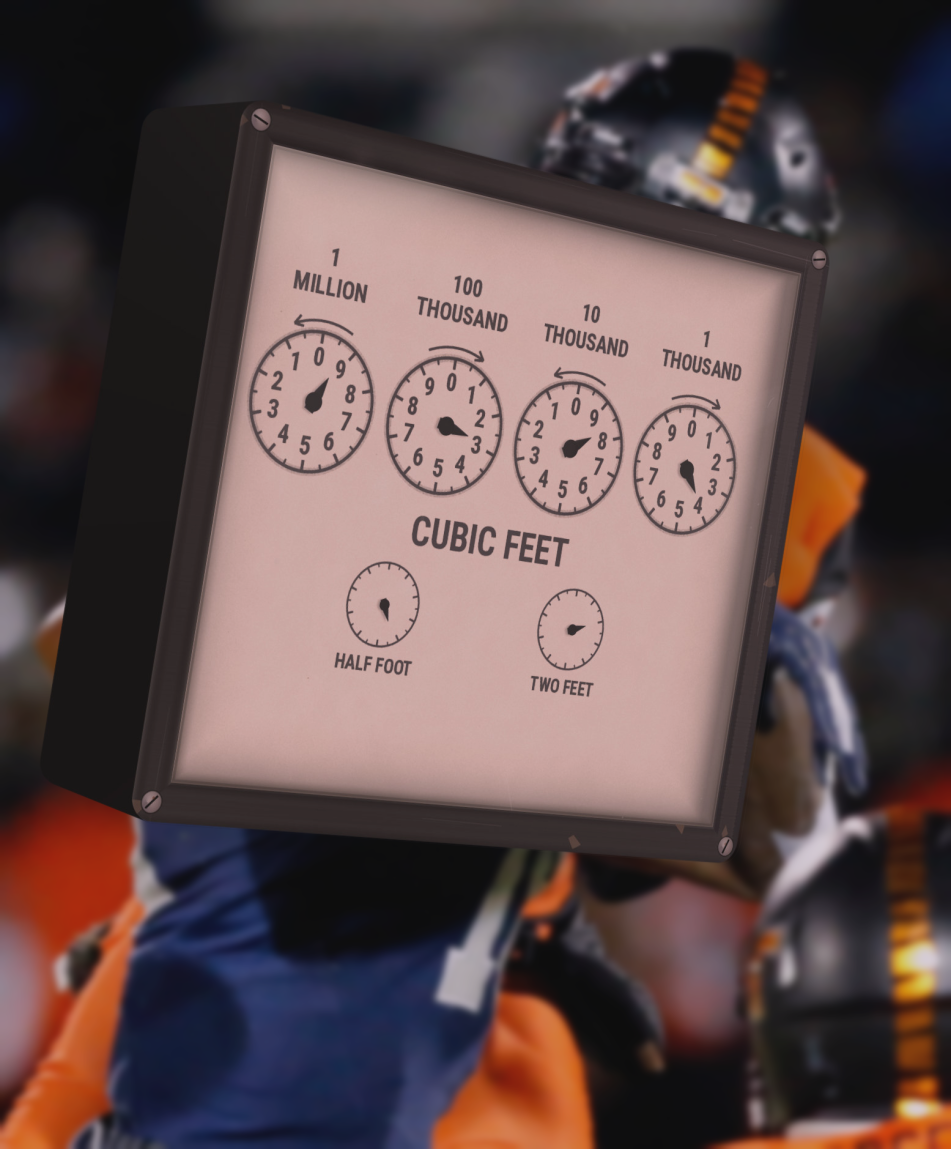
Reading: ft³ 928400
